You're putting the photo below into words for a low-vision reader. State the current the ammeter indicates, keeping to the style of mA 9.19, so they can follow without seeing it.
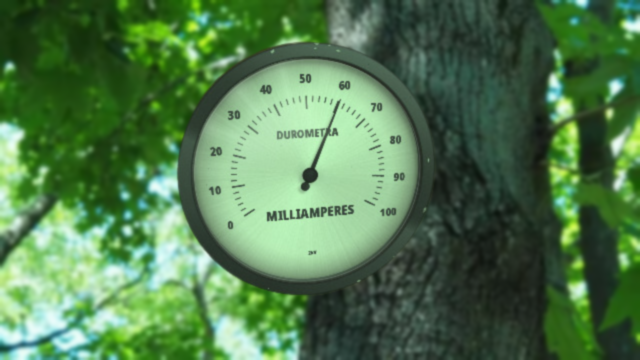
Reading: mA 60
